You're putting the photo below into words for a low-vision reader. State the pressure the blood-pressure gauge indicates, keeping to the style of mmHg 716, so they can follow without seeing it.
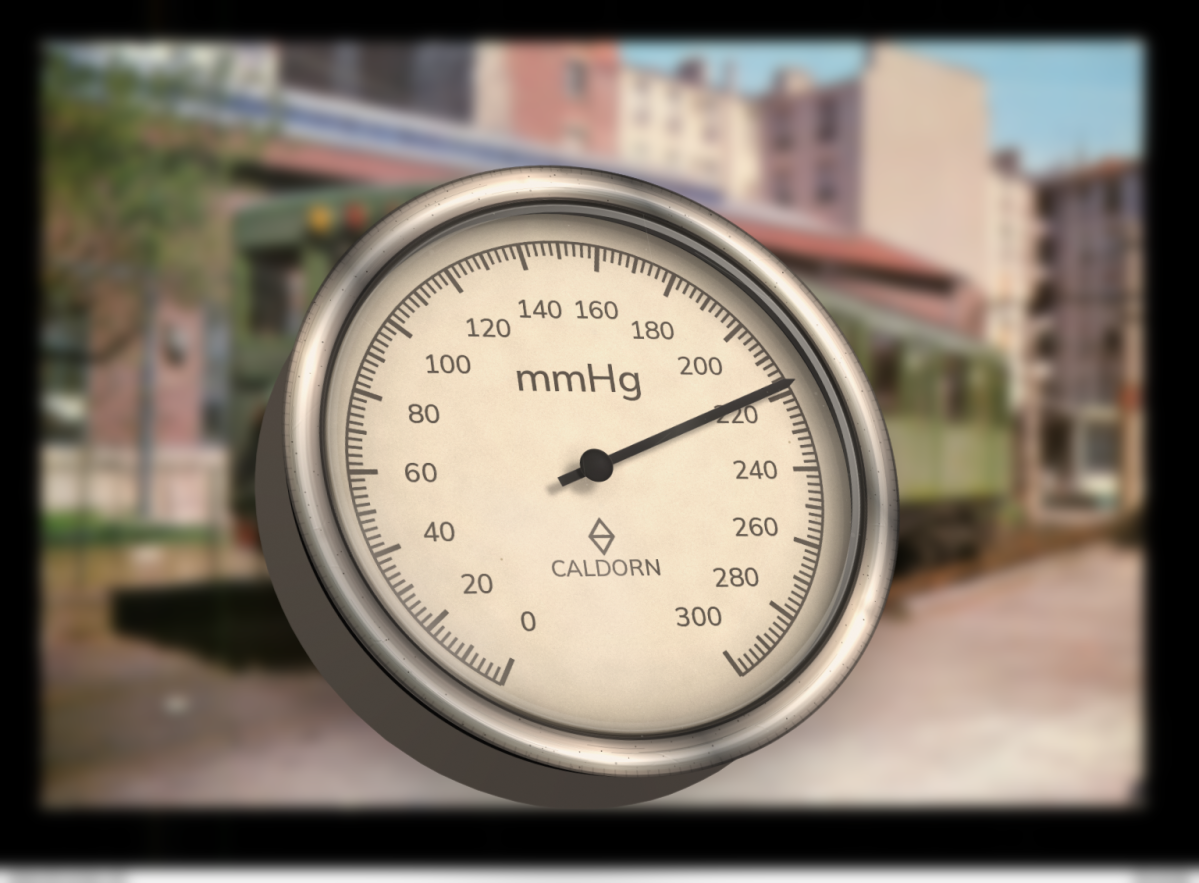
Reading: mmHg 218
